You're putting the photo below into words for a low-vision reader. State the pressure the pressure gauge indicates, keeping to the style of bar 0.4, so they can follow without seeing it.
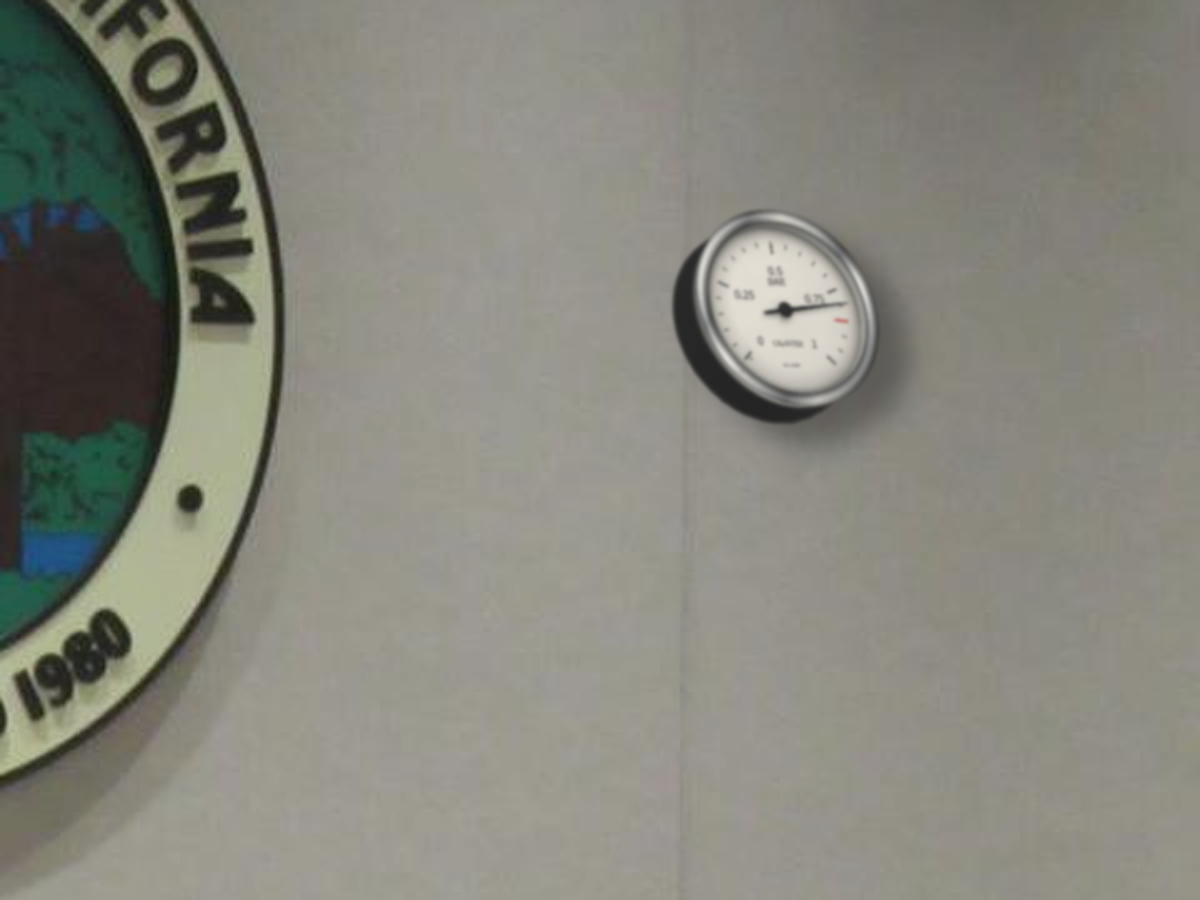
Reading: bar 0.8
